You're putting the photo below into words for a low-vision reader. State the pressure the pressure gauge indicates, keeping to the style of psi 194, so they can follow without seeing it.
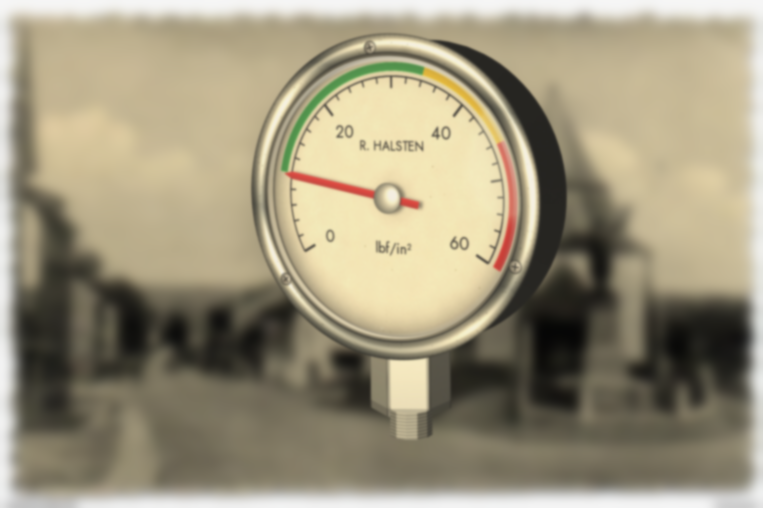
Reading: psi 10
